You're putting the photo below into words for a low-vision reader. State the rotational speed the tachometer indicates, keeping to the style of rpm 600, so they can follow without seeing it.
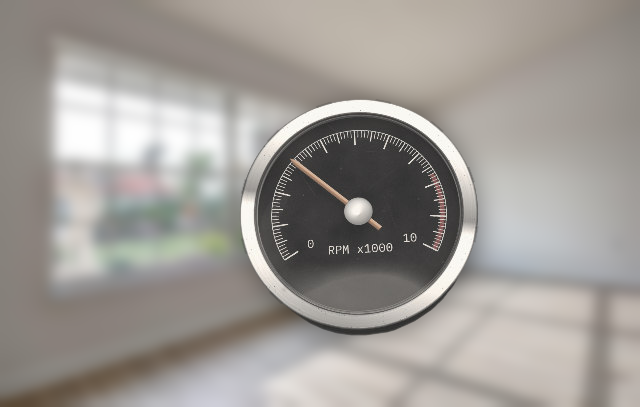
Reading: rpm 3000
